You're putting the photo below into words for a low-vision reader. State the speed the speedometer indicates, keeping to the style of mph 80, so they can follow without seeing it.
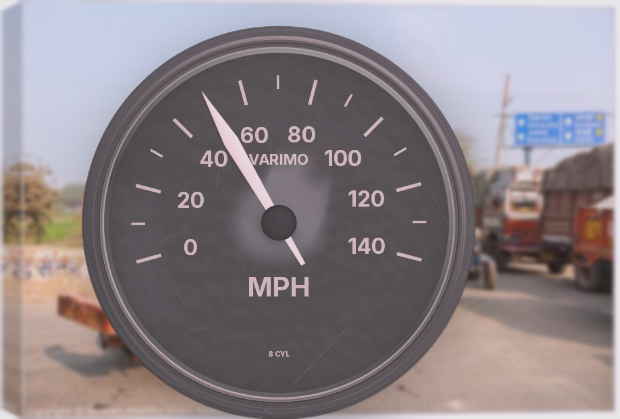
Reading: mph 50
